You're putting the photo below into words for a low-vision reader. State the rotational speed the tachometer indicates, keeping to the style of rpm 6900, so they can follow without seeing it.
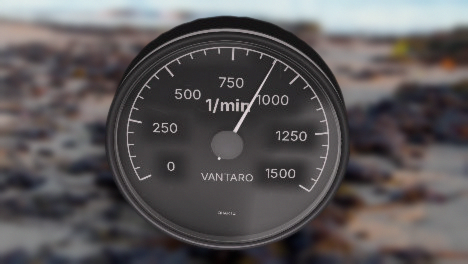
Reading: rpm 900
